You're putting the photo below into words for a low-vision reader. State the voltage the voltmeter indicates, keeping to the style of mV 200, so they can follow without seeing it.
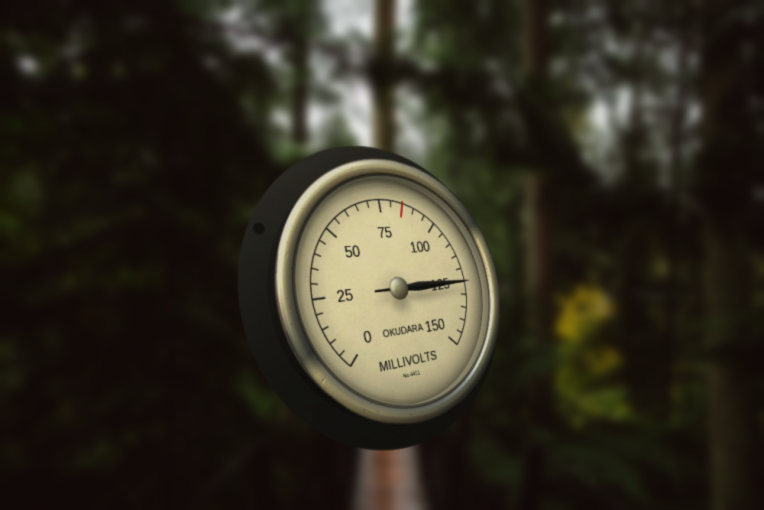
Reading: mV 125
